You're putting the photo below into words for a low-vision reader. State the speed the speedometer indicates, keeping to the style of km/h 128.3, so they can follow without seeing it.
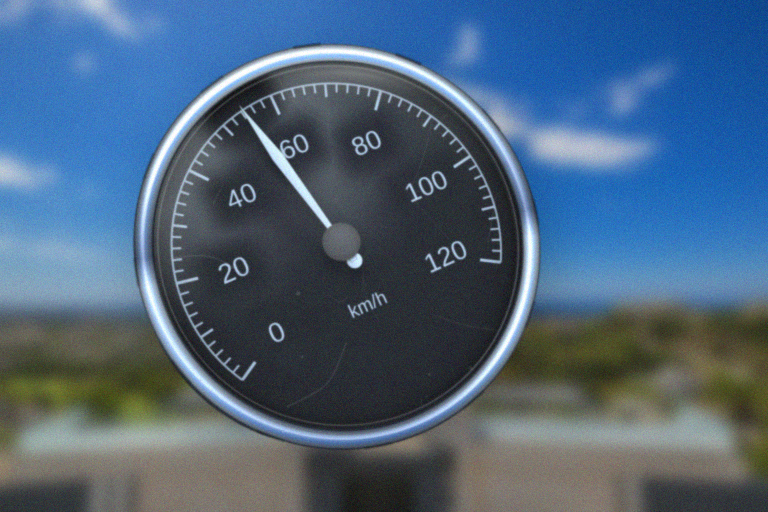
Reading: km/h 54
